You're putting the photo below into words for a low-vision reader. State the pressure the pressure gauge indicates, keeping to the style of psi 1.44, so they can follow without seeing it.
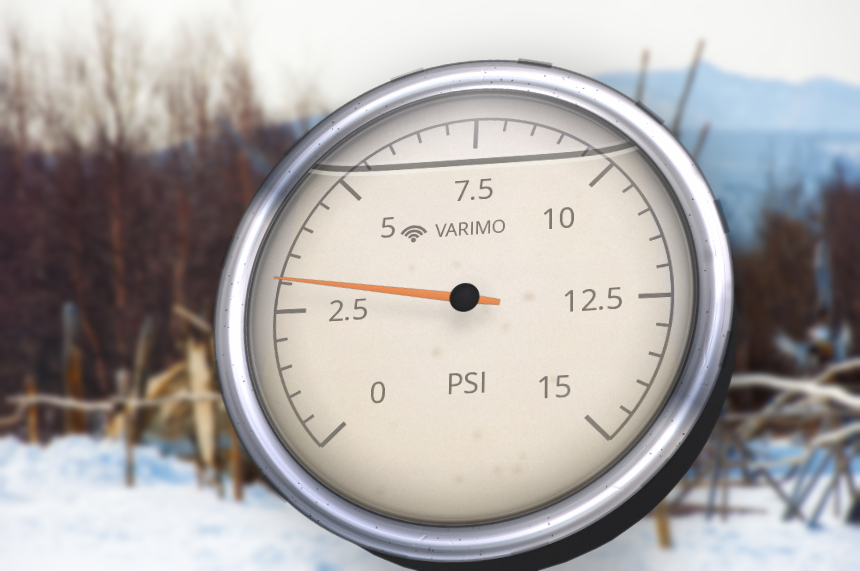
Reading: psi 3
